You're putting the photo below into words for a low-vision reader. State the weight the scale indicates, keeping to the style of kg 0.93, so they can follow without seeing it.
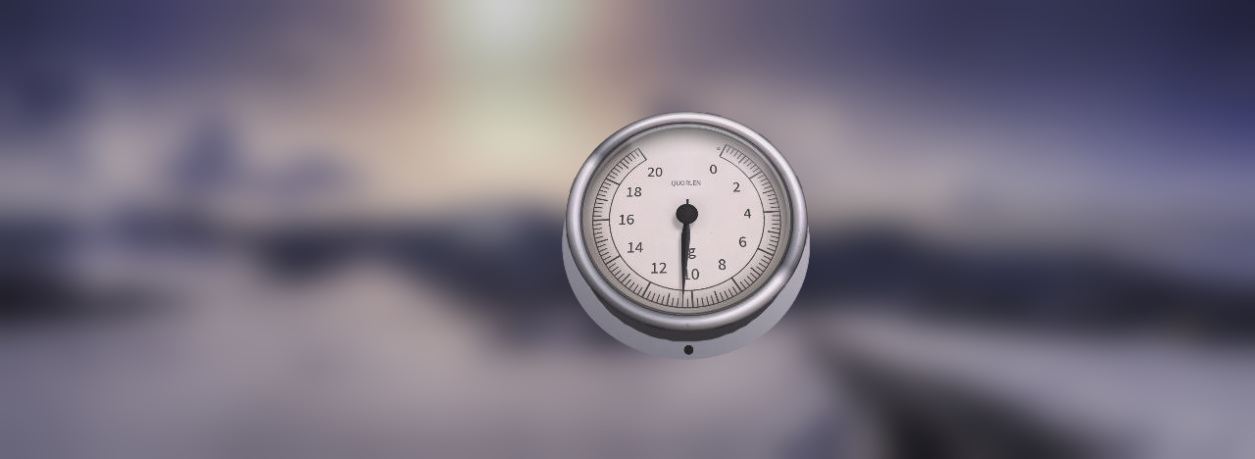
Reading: kg 10.4
